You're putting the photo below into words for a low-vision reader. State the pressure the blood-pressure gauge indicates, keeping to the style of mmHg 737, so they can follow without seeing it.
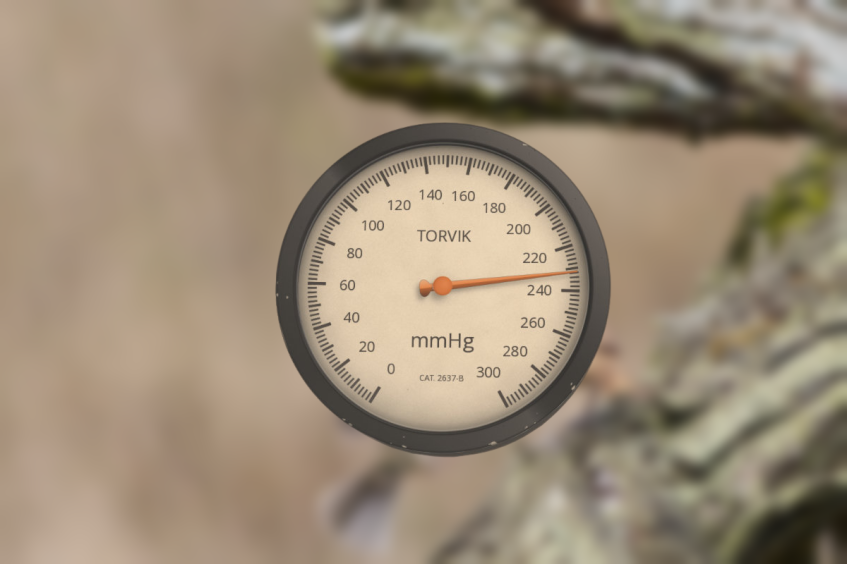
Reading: mmHg 232
